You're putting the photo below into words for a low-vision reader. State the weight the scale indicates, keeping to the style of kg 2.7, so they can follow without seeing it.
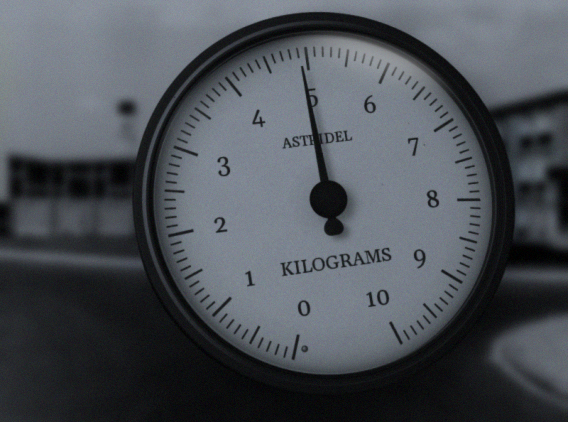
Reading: kg 4.9
